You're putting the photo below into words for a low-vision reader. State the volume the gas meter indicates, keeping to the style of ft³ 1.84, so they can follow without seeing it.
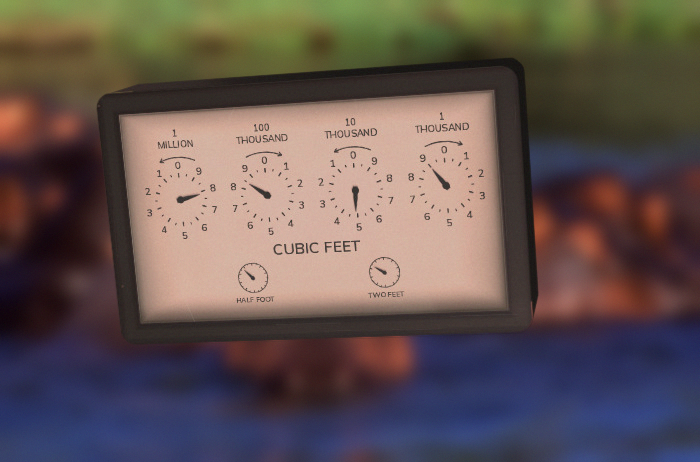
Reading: ft³ 784900
